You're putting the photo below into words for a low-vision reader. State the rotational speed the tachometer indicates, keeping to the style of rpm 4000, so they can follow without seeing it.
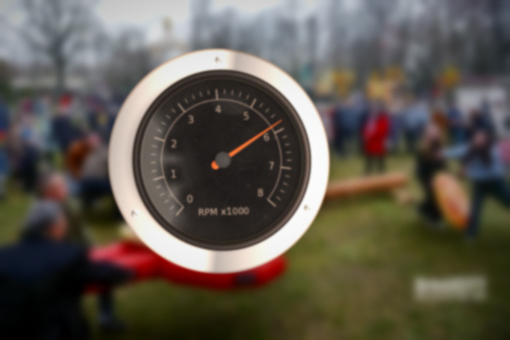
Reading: rpm 5800
